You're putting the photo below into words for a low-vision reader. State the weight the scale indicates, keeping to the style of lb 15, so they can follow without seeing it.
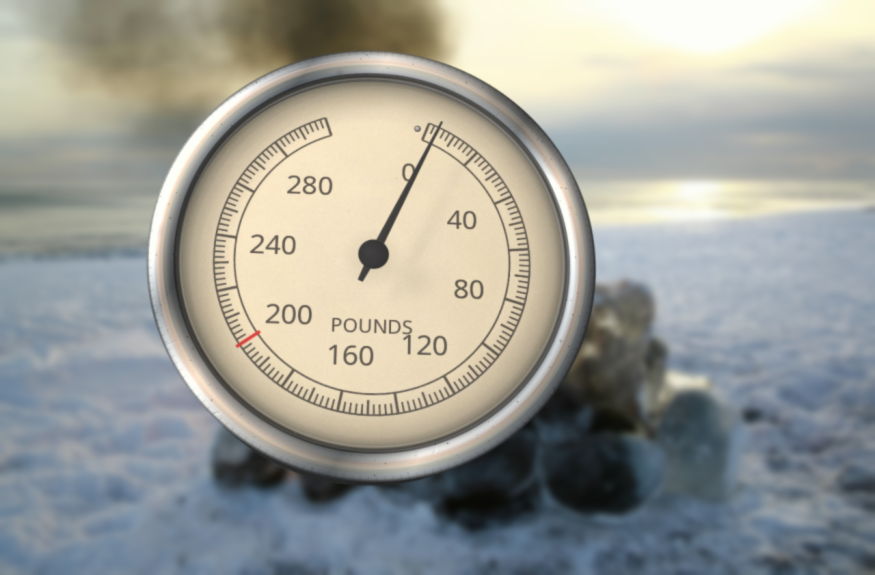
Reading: lb 4
